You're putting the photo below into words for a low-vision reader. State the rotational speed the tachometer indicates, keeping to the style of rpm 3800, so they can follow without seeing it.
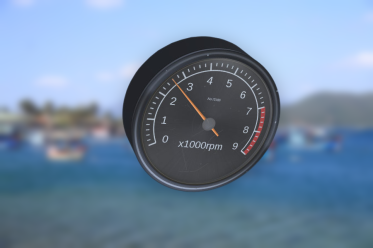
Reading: rpm 2600
